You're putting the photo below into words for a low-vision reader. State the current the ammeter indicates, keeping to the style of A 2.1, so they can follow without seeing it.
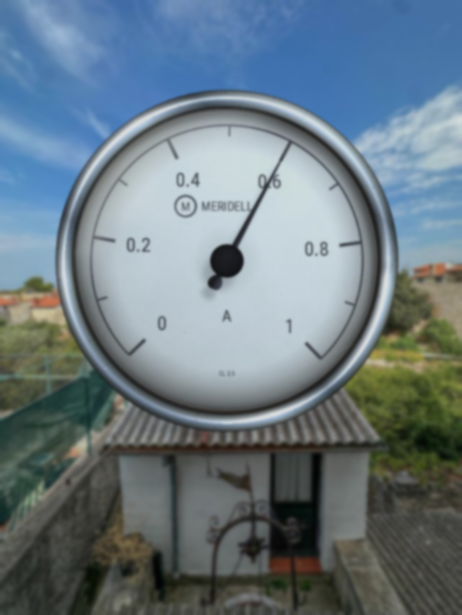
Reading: A 0.6
